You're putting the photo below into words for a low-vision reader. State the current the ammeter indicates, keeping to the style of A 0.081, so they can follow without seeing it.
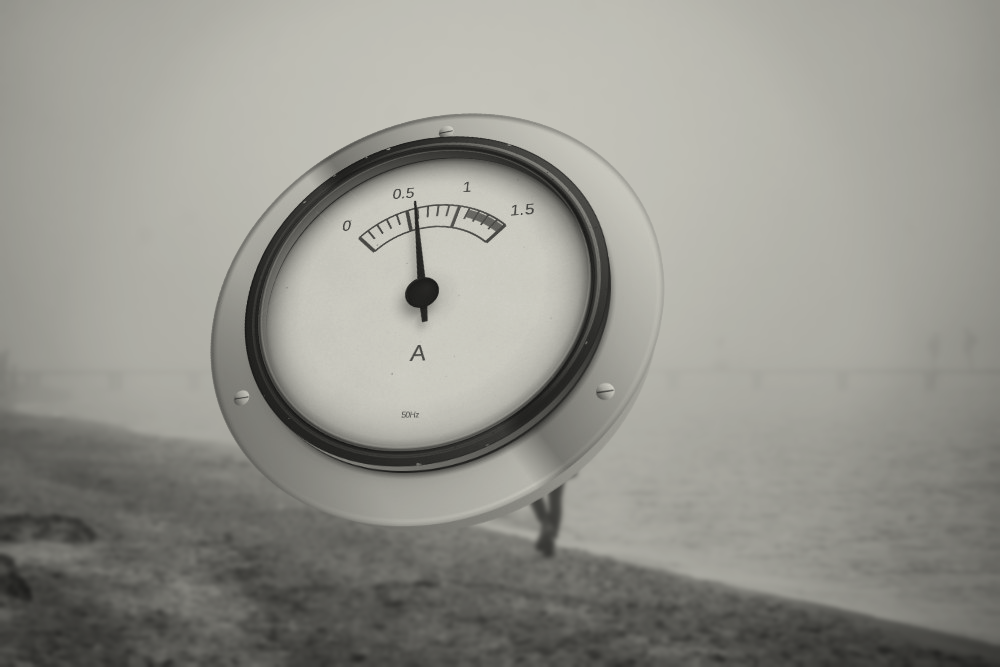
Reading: A 0.6
